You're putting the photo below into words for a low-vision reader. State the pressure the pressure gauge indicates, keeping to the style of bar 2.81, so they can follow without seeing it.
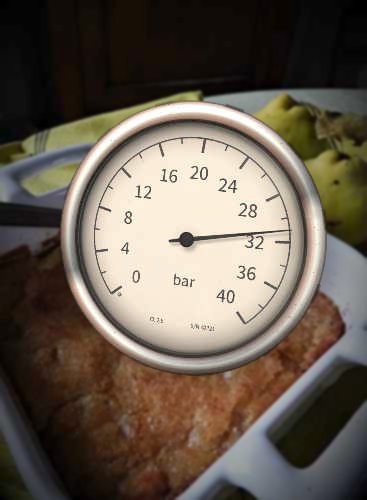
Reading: bar 31
